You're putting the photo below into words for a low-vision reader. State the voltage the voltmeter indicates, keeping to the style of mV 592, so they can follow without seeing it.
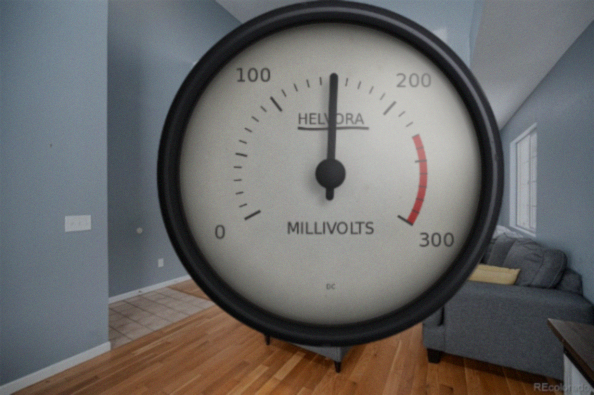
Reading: mV 150
